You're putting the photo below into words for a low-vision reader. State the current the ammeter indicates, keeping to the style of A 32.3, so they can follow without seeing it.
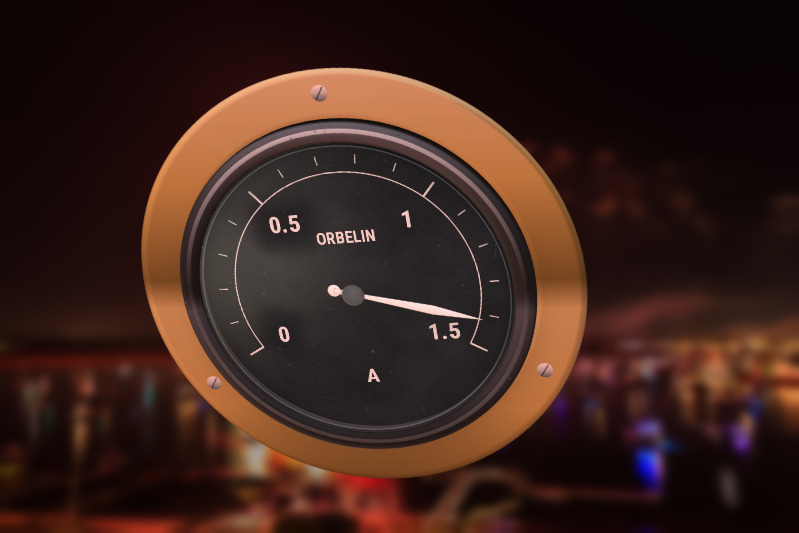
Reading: A 1.4
